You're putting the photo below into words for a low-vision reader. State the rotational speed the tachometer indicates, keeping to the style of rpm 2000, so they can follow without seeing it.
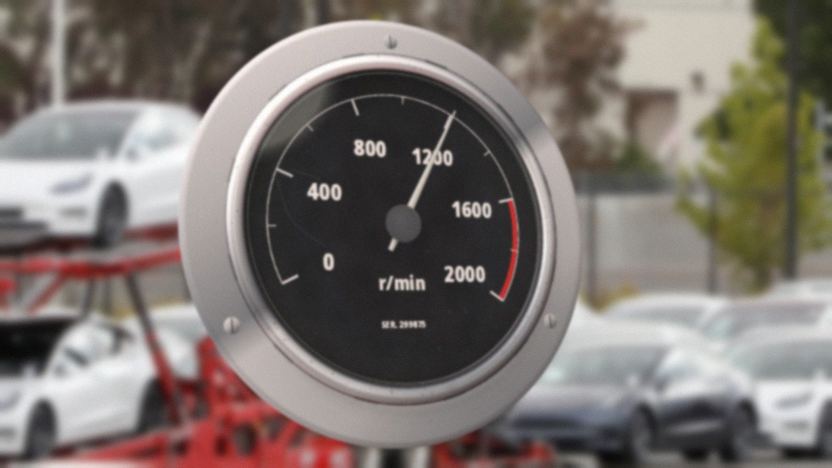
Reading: rpm 1200
